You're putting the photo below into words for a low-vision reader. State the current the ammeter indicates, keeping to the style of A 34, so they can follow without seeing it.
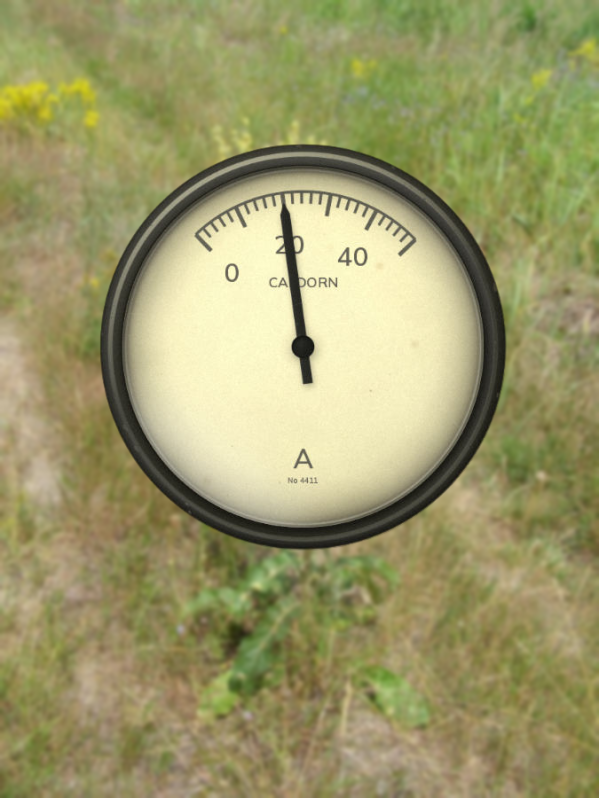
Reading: A 20
